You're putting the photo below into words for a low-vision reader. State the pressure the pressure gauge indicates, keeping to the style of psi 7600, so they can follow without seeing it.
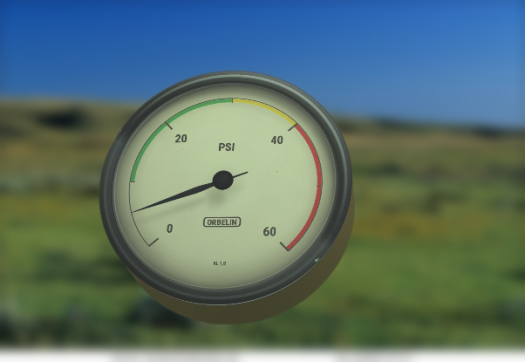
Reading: psi 5
